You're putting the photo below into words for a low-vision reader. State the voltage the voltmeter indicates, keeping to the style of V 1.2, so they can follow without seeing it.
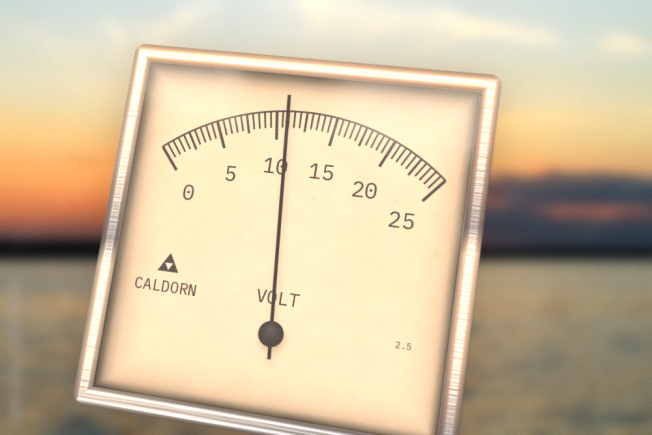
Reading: V 11
